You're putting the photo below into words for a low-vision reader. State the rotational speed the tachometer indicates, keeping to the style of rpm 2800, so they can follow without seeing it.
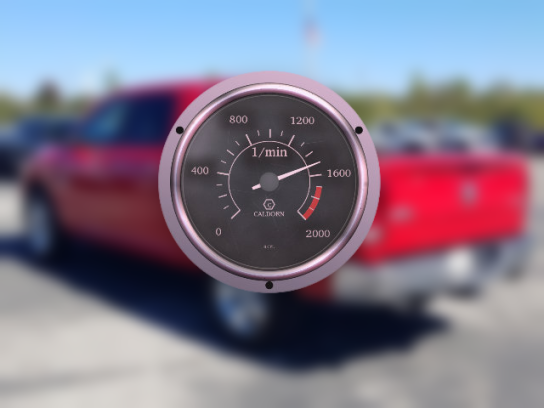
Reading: rpm 1500
